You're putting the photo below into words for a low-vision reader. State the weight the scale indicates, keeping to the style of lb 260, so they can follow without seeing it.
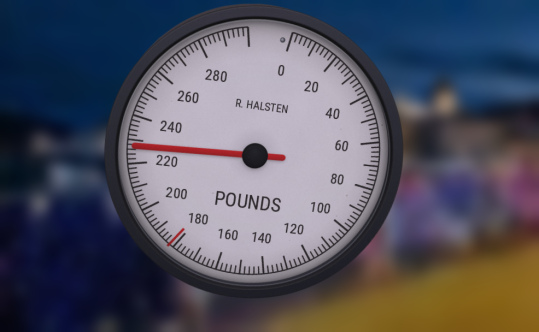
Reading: lb 228
